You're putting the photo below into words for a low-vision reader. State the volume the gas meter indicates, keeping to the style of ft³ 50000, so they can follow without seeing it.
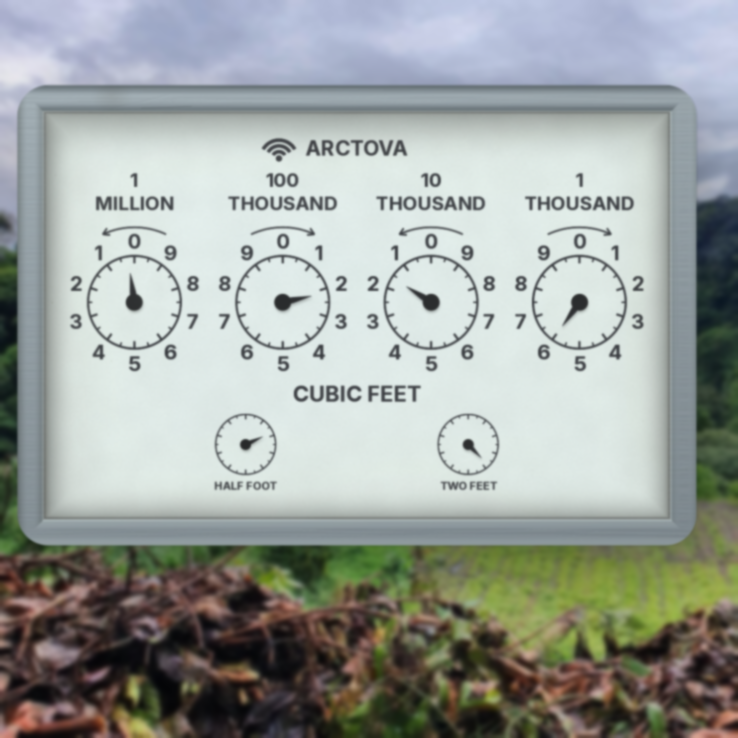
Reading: ft³ 21600
